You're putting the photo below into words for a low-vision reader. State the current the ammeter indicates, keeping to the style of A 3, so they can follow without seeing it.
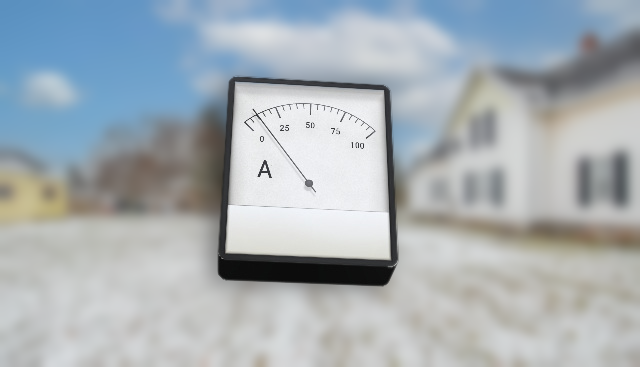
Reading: A 10
